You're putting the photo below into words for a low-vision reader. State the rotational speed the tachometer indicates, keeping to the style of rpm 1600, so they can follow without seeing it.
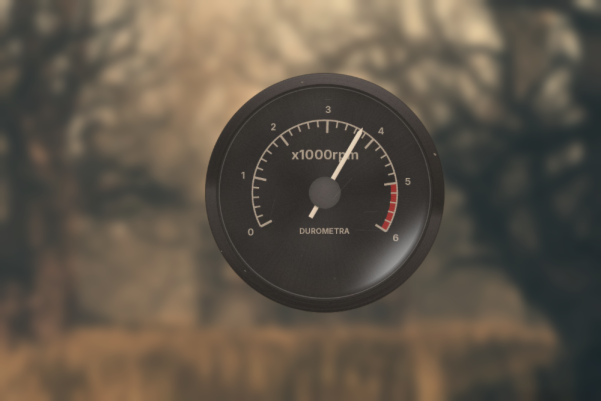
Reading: rpm 3700
